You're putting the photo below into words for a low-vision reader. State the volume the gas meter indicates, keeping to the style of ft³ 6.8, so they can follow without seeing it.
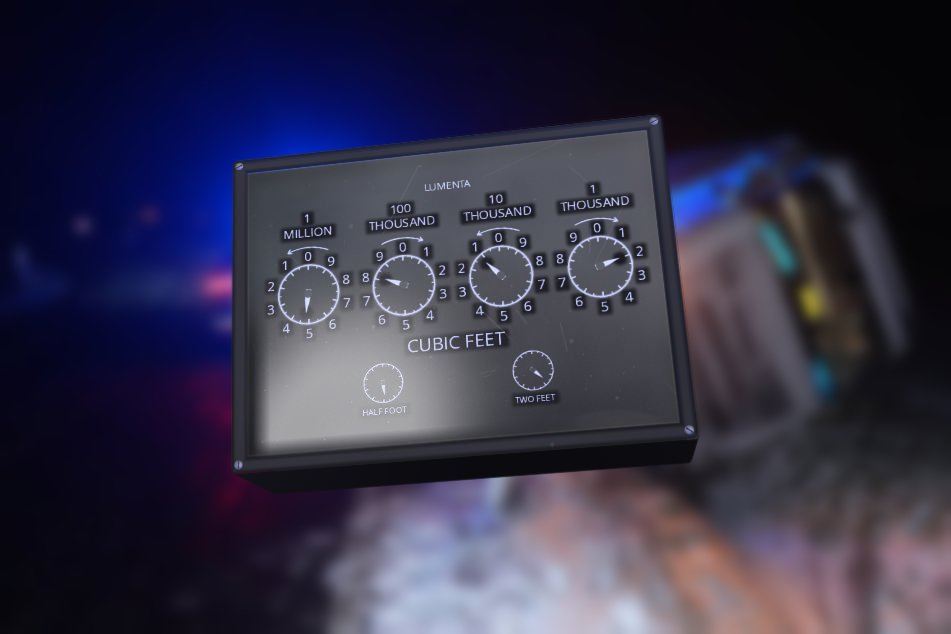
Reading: ft³ 481200
